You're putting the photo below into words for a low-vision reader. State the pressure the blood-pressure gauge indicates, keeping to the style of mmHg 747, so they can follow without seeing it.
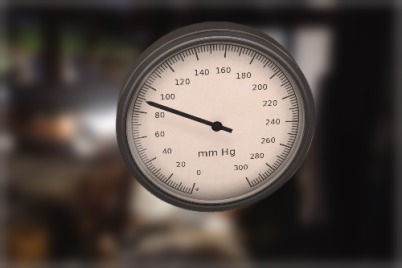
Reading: mmHg 90
